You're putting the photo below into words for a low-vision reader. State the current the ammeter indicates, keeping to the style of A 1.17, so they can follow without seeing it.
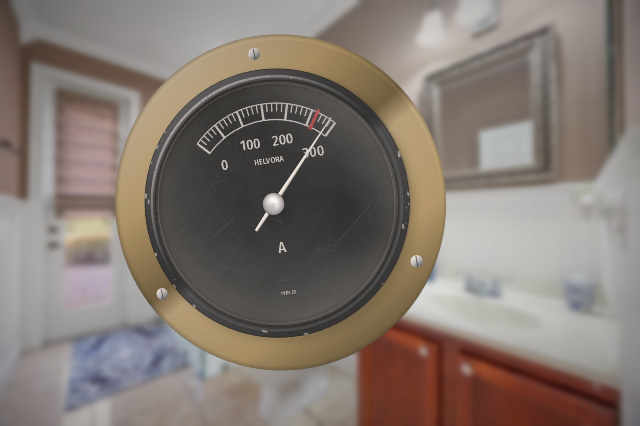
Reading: A 290
